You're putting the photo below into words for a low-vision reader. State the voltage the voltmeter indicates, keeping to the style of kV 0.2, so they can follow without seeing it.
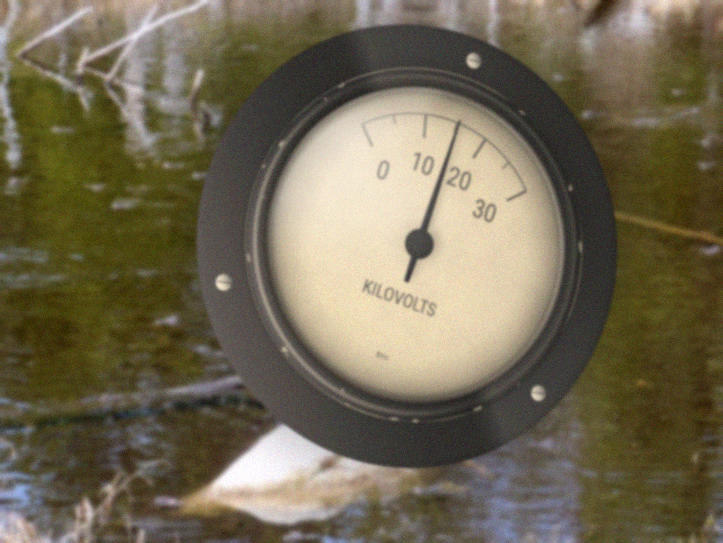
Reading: kV 15
